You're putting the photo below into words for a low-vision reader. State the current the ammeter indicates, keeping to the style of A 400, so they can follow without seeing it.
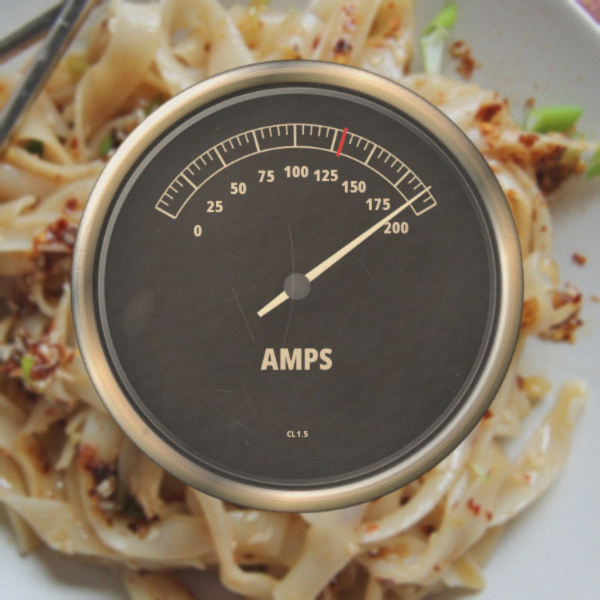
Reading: A 190
